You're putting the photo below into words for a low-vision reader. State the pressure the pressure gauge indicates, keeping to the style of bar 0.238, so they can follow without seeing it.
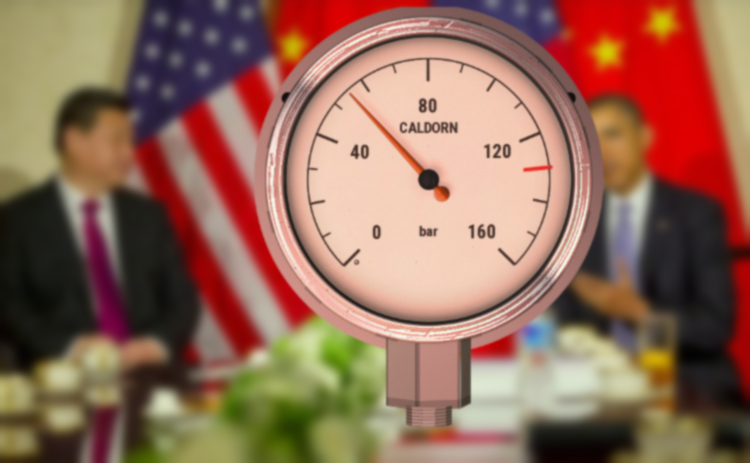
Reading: bar 55
